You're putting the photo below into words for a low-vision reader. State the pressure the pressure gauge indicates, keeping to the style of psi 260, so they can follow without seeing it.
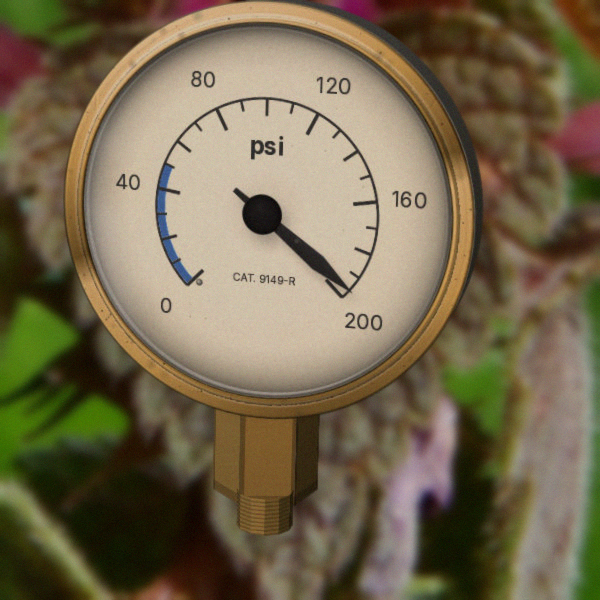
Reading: psi 195
